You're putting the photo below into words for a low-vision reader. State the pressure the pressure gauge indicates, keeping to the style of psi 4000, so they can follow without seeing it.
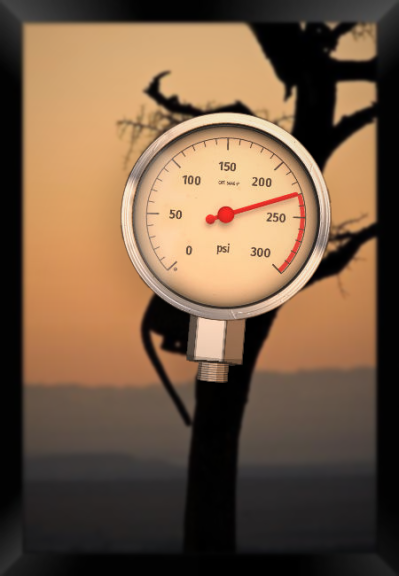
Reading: psi 230
